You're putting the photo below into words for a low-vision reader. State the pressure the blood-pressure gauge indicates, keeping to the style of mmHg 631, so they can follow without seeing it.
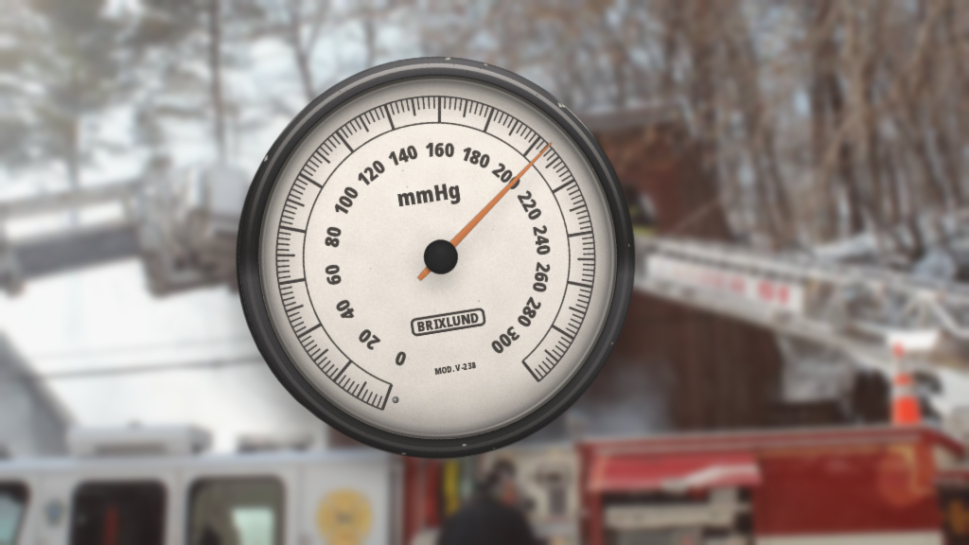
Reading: mmHg 204
